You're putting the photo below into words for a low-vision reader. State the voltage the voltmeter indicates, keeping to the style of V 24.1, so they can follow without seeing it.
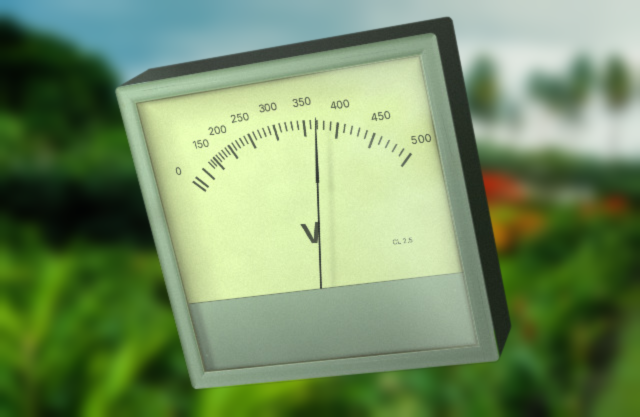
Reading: V 370
